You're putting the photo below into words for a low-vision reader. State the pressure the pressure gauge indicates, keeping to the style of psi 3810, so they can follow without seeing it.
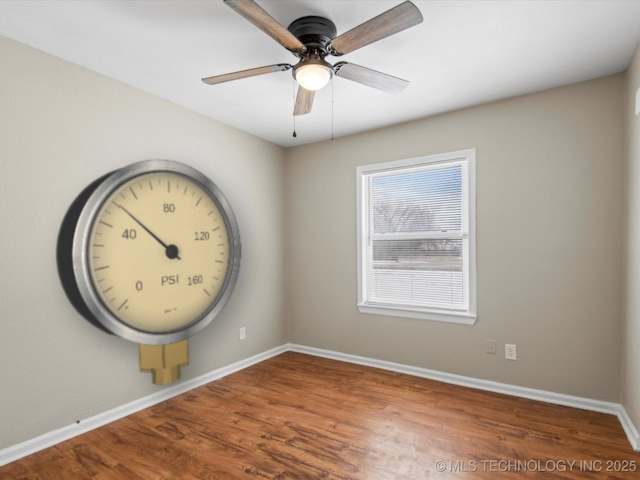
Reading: psi 50
